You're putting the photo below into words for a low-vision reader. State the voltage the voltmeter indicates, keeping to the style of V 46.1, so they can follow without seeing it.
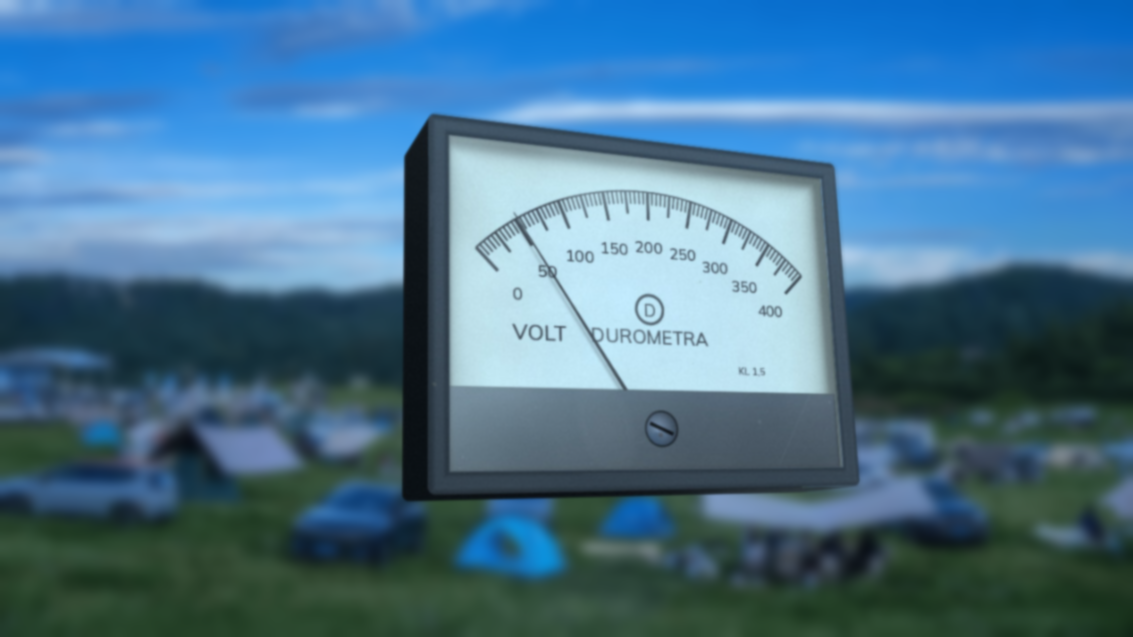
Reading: V 50
